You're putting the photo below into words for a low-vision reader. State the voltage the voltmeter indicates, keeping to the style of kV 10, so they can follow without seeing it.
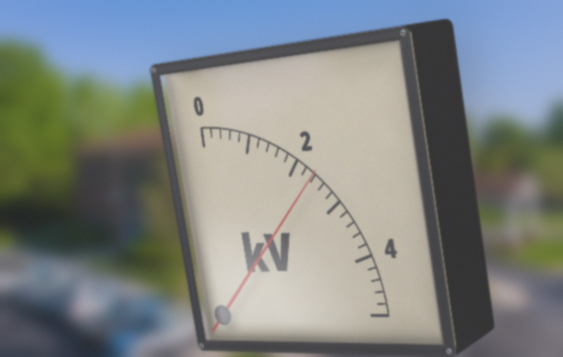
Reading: kV 2.4
